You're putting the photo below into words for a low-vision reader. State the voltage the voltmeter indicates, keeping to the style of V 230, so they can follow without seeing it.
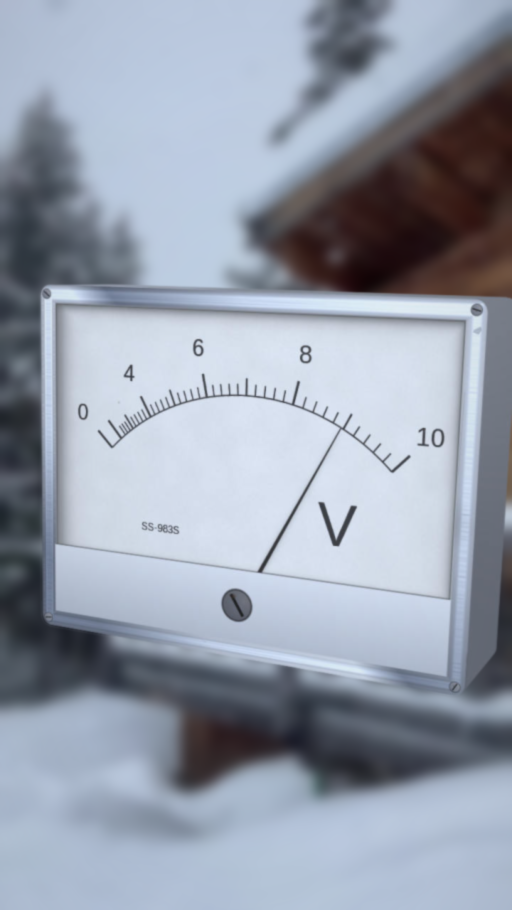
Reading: V 9
